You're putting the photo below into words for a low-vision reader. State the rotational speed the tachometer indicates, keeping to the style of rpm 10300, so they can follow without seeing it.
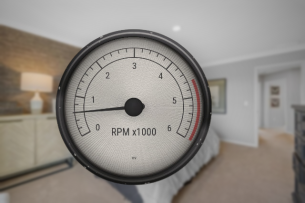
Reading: rpm 600
